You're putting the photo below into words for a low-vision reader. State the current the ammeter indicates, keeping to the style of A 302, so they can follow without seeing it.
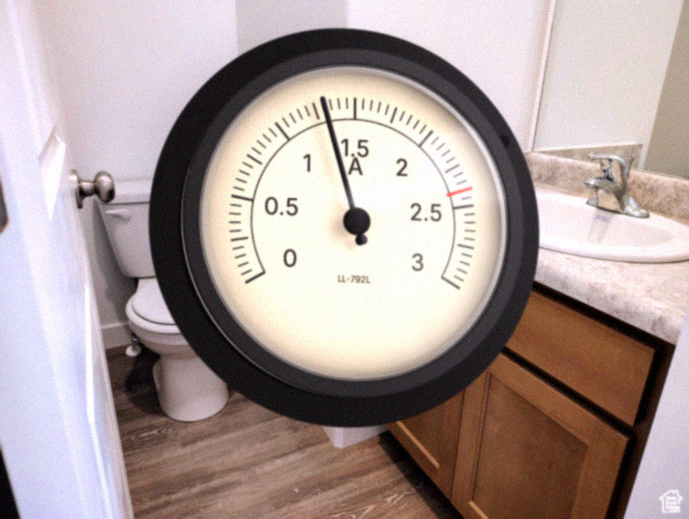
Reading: A 1.3
